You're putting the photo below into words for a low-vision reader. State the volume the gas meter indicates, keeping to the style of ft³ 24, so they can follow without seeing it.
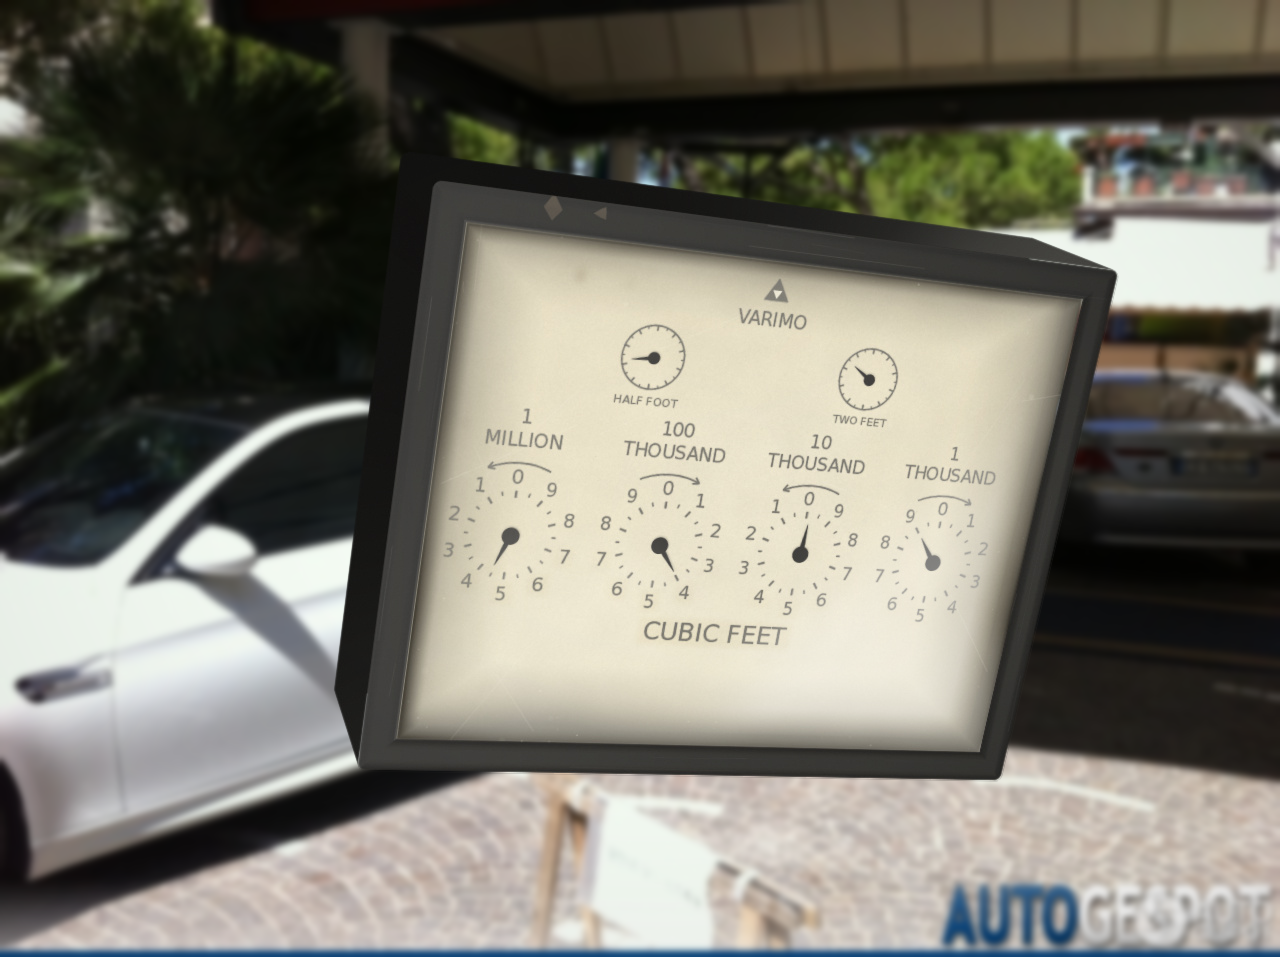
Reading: ft³ 439900
